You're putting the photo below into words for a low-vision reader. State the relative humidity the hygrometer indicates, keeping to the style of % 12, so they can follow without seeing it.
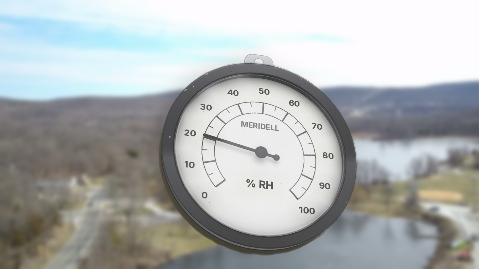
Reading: % 20
